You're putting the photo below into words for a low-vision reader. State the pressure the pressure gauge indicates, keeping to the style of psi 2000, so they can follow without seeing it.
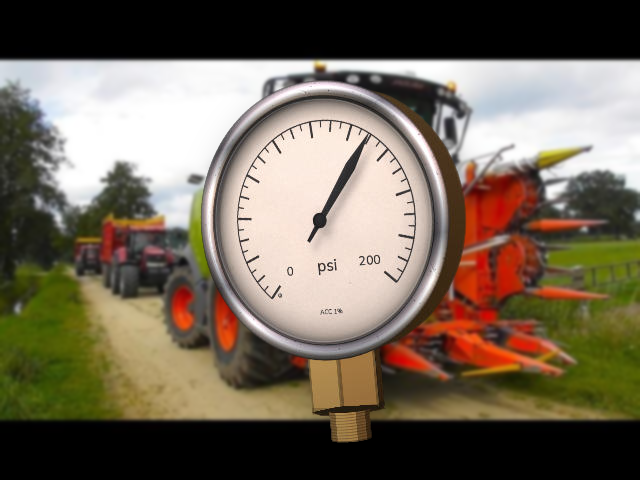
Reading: psi 130
